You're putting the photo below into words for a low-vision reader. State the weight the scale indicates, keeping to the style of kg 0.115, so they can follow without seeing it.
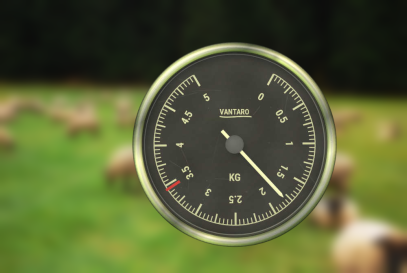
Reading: kg 1.8
